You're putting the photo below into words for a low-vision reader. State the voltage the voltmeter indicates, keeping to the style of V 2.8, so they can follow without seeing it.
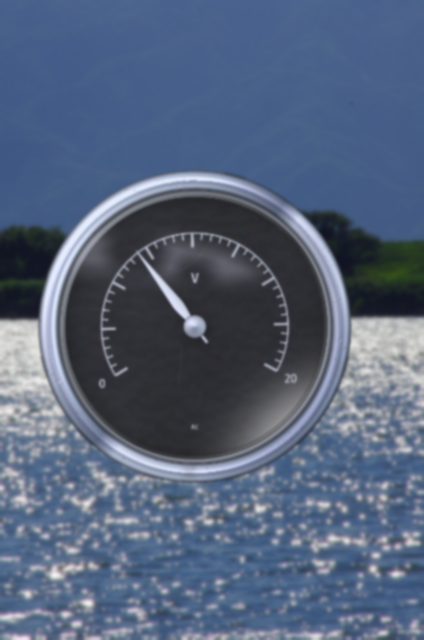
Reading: V 7
